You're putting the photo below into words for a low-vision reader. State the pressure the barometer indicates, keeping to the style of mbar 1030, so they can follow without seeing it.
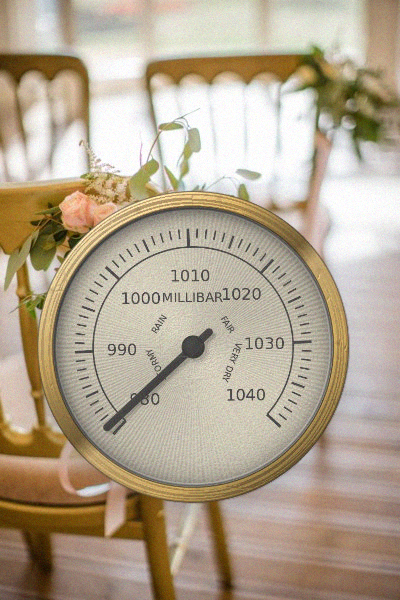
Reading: mbar 981
